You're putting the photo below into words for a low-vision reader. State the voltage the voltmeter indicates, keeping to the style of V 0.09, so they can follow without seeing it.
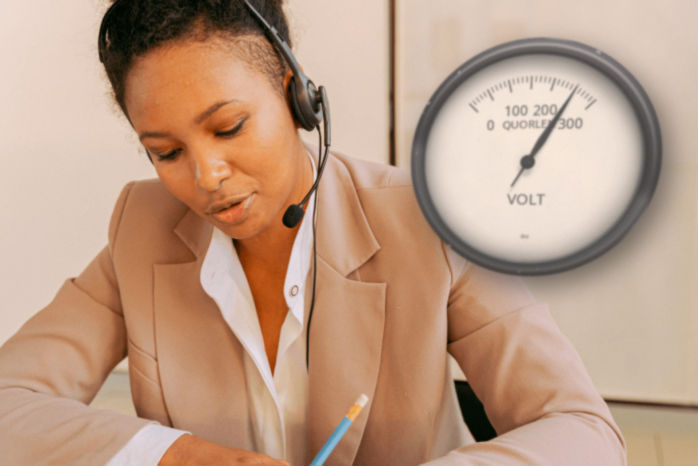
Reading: V 250
